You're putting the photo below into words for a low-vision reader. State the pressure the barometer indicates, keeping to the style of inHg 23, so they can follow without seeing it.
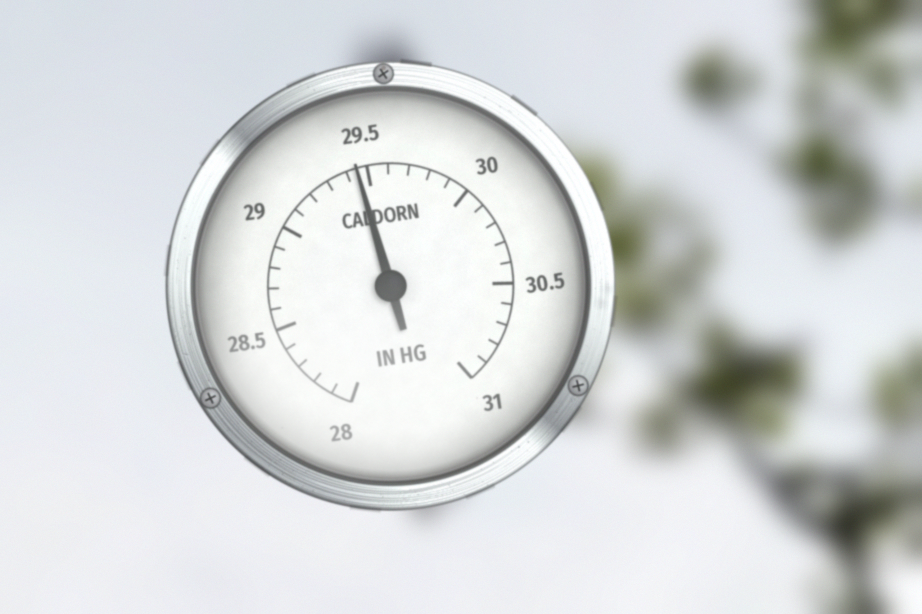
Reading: inHg 29.45
